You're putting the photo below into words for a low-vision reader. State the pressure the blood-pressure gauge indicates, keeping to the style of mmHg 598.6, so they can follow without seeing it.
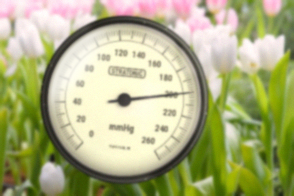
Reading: mmHg 200
